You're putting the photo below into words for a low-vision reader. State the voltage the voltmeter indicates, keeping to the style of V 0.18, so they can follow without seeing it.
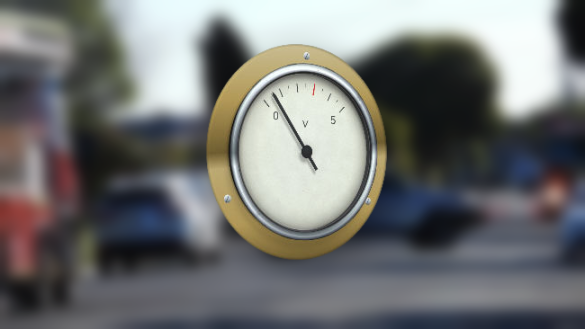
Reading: V 0.5
